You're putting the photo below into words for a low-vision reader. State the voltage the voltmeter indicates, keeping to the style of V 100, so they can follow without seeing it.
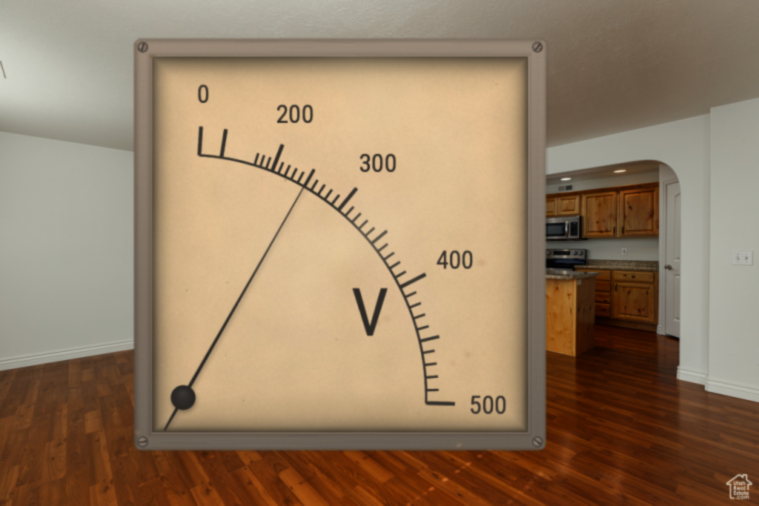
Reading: V 250
